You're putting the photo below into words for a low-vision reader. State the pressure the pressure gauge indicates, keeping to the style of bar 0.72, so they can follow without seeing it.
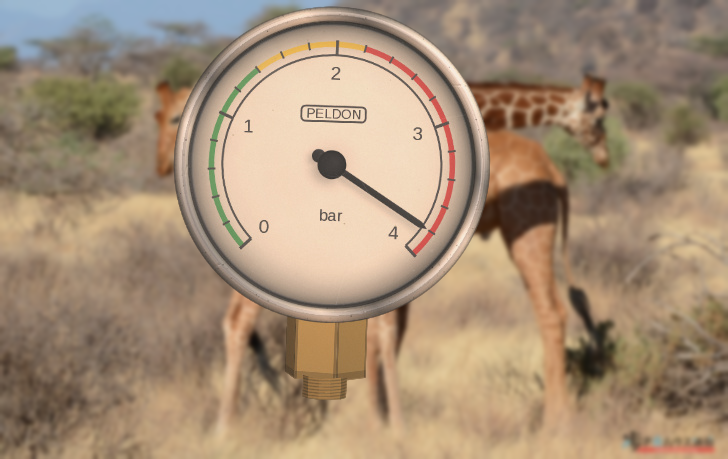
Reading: bar 3.8
